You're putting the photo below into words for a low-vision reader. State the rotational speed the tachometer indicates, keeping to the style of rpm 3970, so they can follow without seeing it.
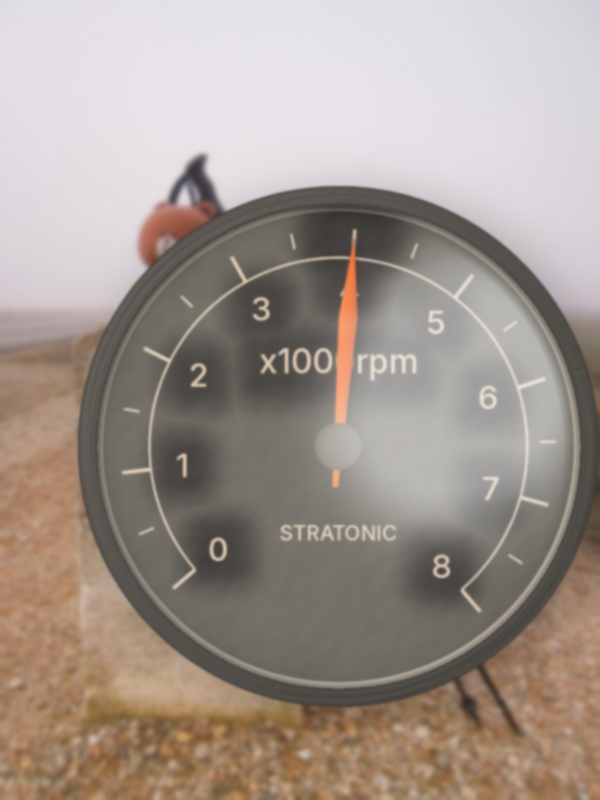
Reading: rpm 4000
